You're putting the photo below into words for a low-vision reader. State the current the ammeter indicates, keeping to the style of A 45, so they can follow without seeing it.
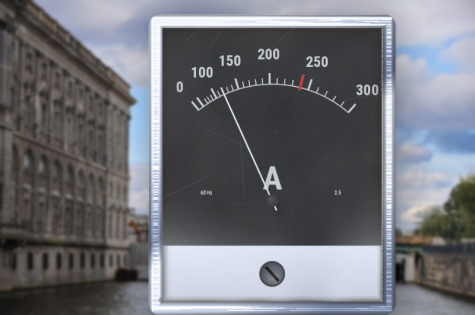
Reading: A 120
